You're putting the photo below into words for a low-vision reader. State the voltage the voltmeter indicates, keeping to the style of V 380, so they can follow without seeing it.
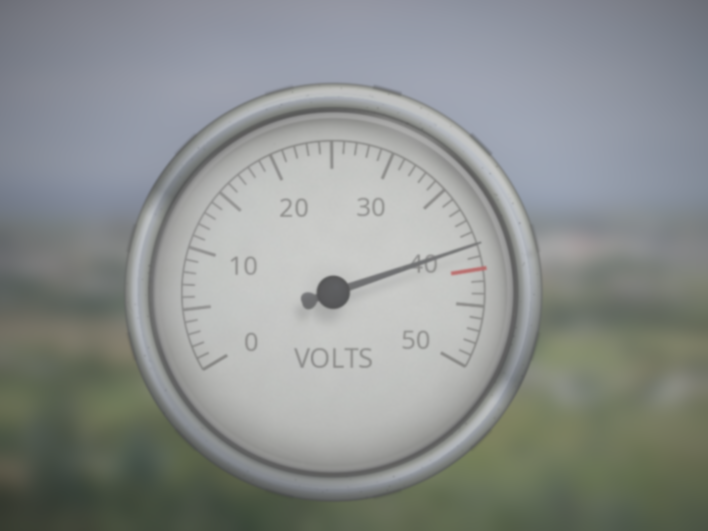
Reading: V 40
